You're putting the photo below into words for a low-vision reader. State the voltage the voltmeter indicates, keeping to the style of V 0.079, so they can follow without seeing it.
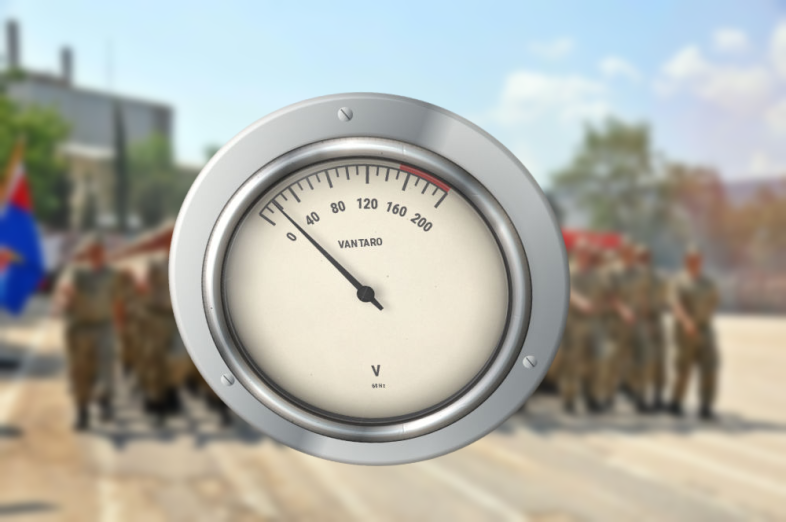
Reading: V 20
